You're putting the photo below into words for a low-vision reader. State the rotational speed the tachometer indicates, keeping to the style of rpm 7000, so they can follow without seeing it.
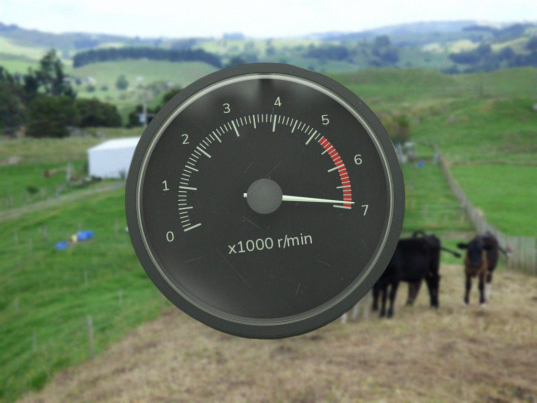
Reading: rpm 6900
